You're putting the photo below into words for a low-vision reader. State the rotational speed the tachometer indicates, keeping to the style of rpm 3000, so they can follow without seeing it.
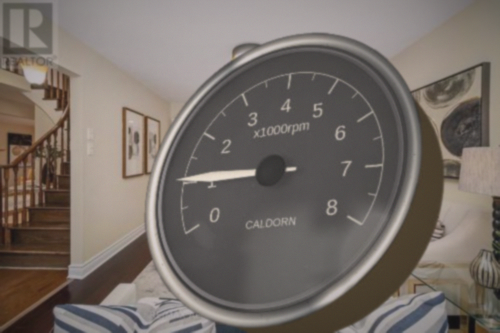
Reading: rpm 1000
